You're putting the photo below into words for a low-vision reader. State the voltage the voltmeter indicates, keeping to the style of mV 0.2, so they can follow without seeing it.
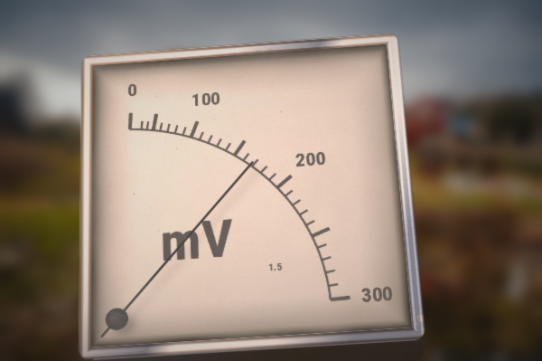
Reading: mV 170
